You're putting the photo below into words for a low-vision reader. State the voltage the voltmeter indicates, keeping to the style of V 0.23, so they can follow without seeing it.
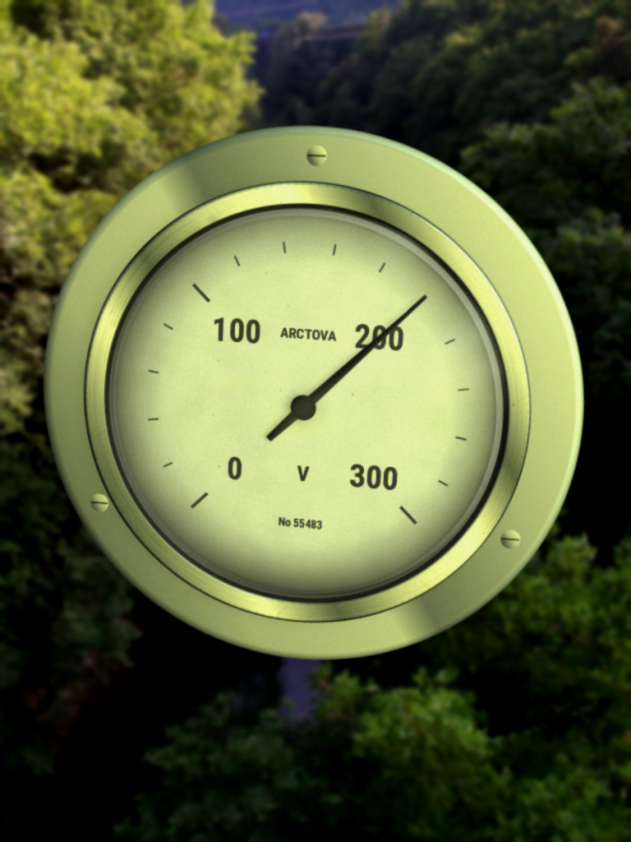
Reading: V 200
